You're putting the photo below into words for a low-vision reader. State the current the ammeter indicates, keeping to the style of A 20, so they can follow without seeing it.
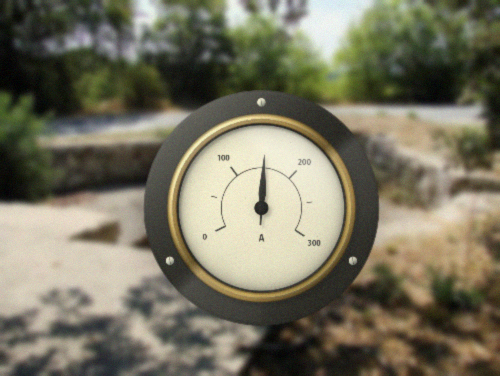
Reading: A 150
